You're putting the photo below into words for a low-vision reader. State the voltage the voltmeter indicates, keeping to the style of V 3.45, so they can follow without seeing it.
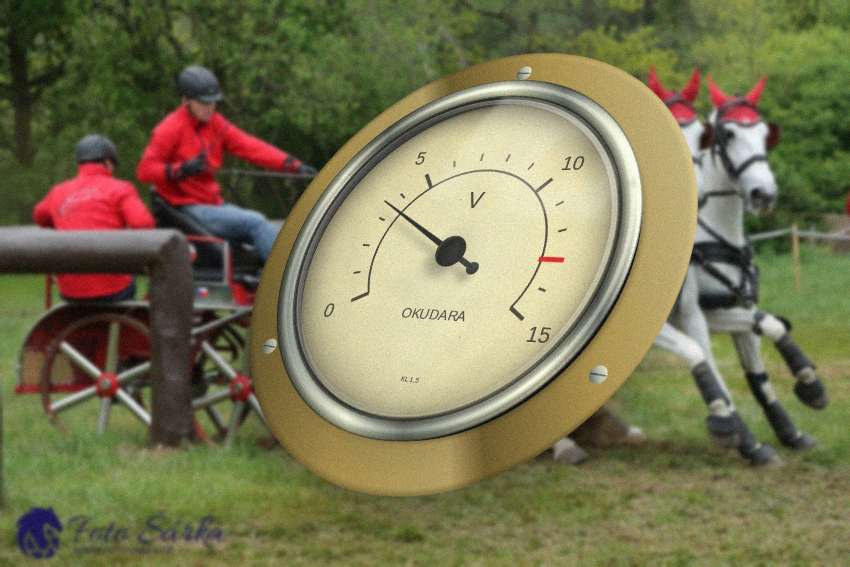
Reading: V 3.5
